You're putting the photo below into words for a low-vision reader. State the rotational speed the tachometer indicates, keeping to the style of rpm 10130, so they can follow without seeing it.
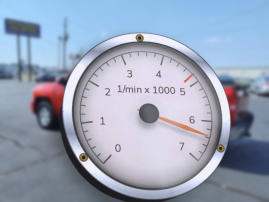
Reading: rpm 6400
